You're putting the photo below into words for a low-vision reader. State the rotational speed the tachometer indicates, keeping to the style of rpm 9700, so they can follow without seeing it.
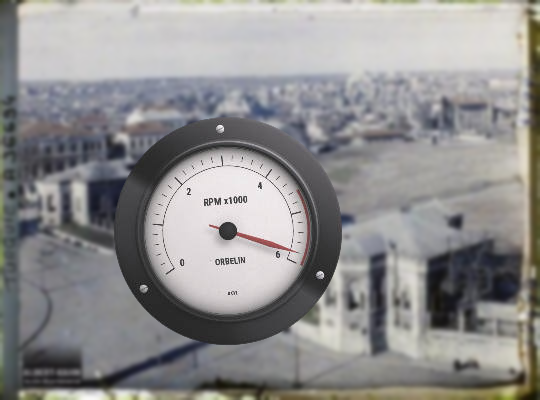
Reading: rpm 5800
